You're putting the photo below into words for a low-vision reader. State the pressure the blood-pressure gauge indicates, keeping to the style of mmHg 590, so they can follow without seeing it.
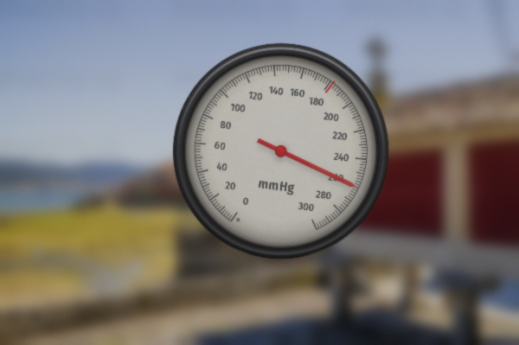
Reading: mmHg 260
